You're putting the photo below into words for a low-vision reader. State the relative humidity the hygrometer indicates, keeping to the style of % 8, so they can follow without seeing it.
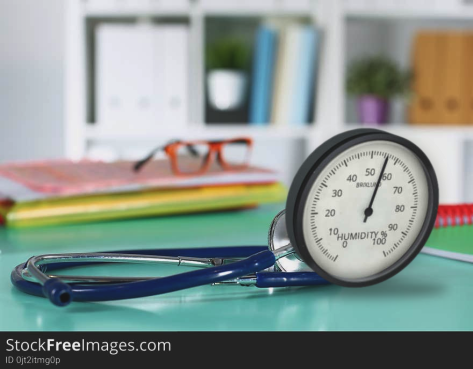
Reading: % 55
